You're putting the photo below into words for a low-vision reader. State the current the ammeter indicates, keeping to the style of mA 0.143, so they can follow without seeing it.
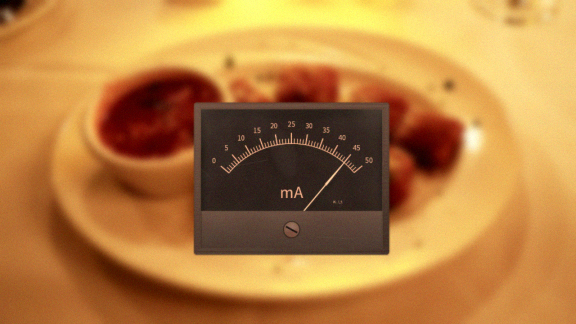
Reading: mA 45
